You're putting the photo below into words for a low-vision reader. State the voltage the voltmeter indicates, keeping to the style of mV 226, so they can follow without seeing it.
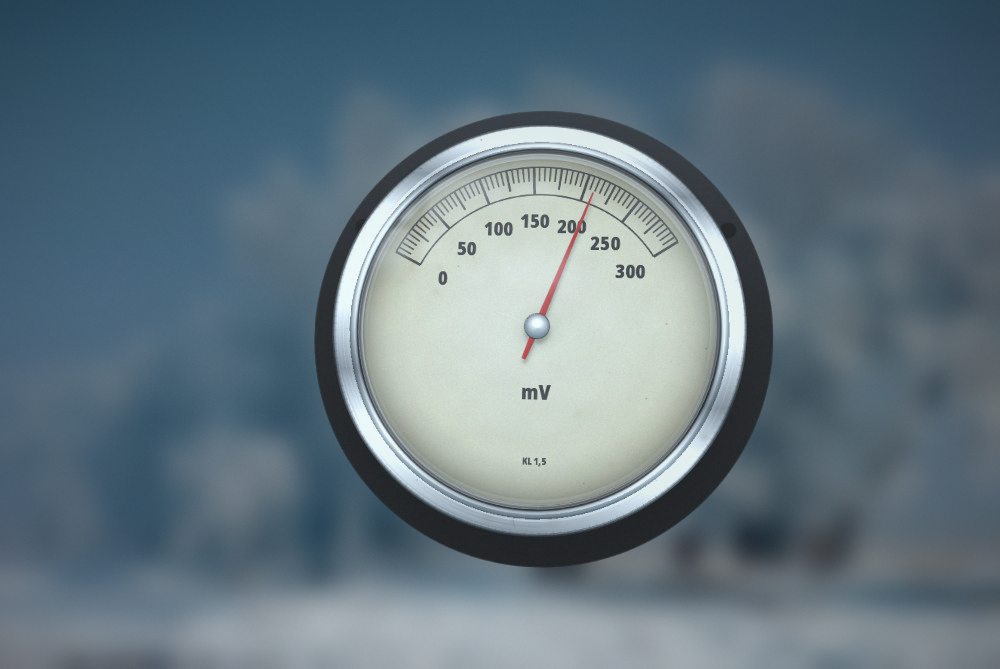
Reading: mV 210
